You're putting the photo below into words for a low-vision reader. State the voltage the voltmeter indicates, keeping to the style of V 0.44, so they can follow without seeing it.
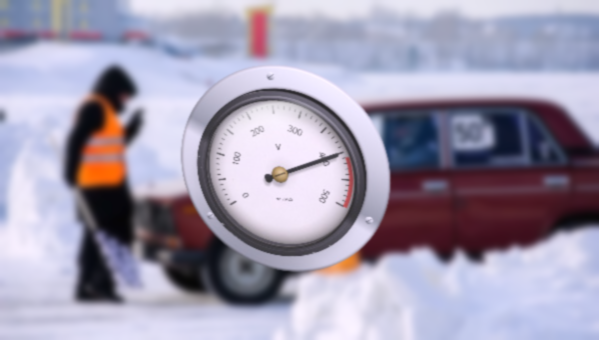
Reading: V 400
